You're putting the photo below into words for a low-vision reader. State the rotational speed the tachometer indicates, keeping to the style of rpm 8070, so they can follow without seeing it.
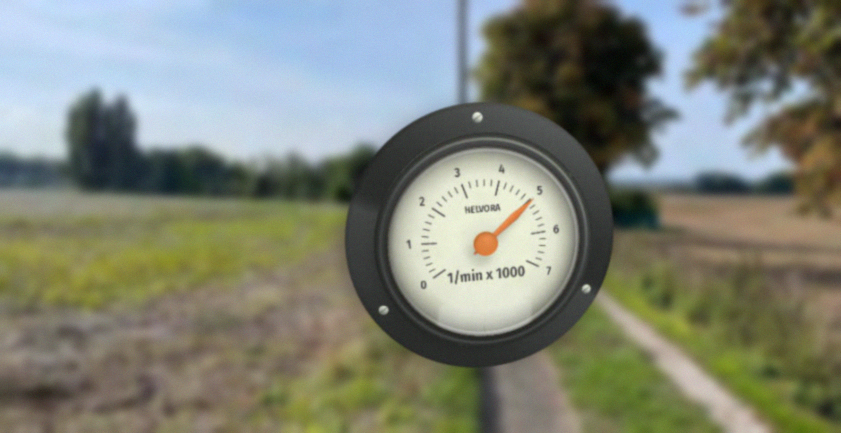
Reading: rpm 5000
